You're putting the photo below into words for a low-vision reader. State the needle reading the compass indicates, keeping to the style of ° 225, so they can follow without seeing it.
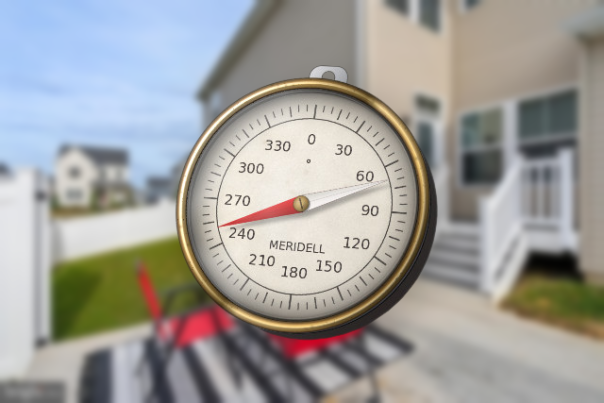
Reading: ° 250
